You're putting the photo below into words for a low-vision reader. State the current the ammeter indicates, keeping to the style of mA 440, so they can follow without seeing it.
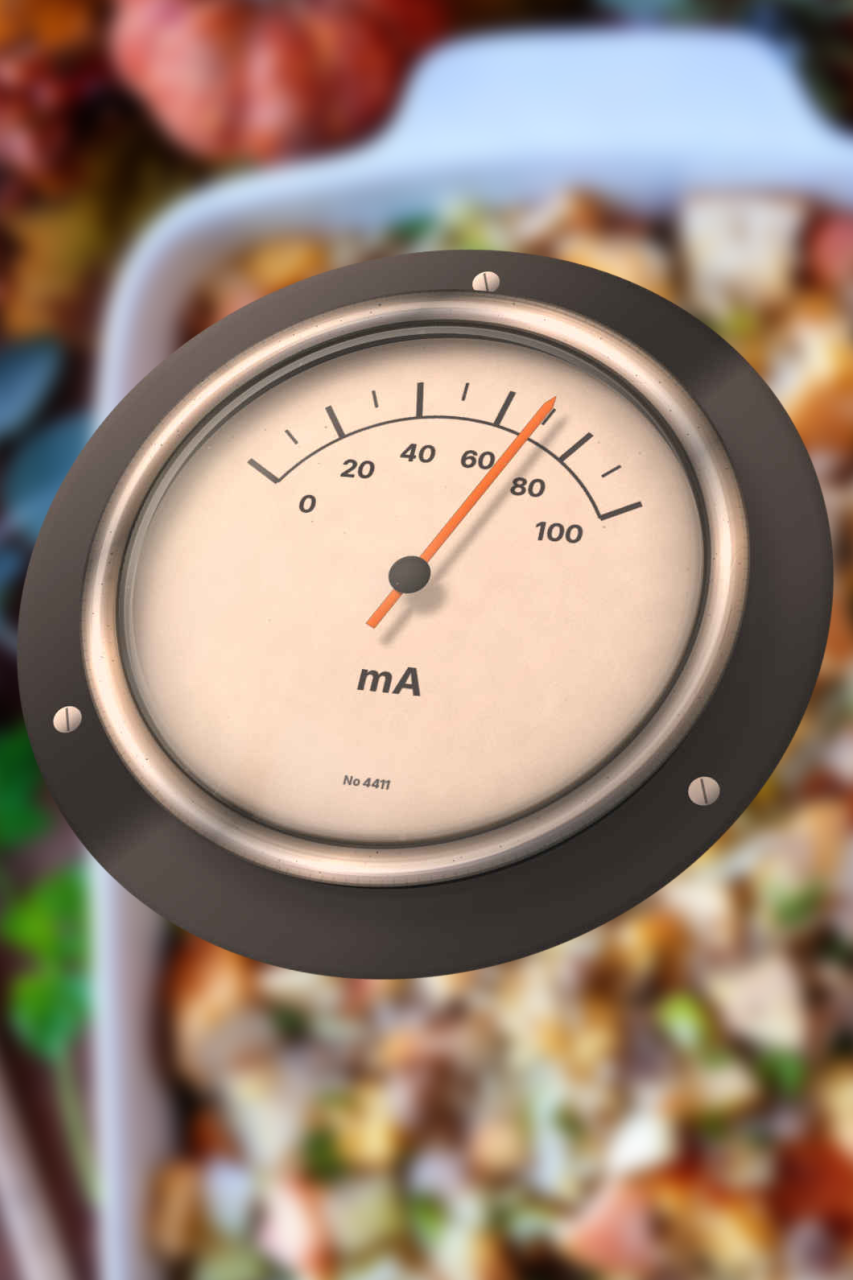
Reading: mA 70
